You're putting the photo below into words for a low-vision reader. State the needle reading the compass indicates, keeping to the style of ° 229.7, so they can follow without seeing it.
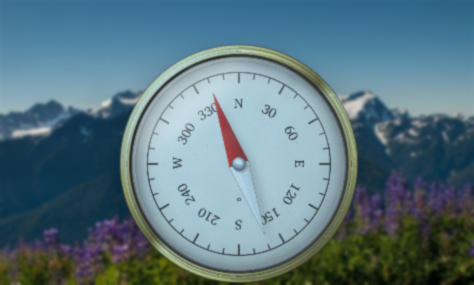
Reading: ° 340
